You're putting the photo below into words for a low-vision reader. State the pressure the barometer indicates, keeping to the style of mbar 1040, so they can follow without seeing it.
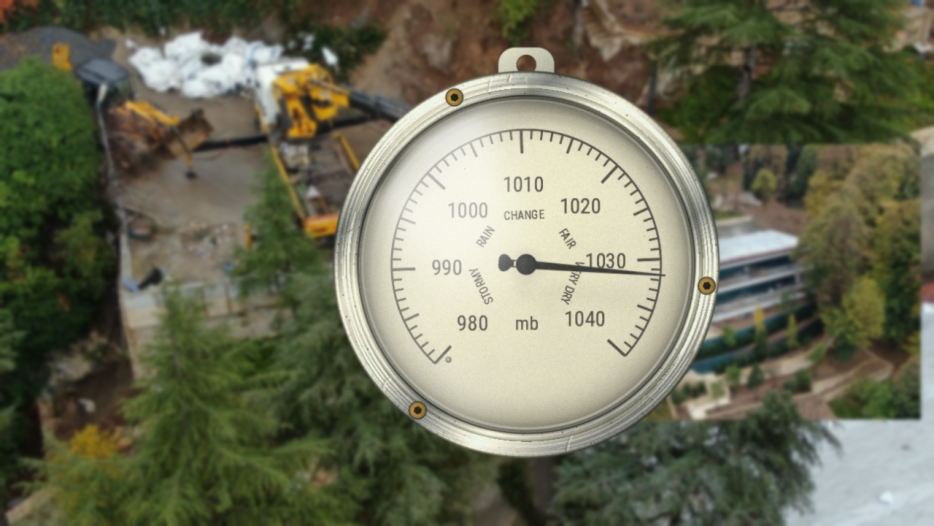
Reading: mbar 1031.5
